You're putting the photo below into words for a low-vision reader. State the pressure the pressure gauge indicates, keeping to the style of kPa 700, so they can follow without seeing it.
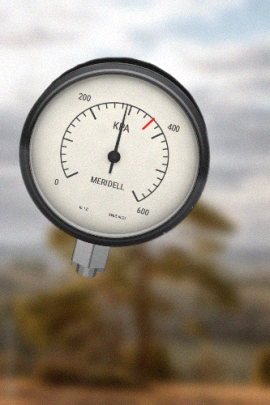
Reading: kPa 290
